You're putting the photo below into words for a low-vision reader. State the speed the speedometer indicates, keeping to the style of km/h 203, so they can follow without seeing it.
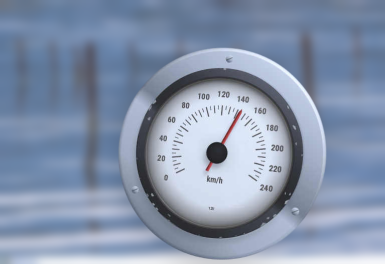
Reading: km/h 145
